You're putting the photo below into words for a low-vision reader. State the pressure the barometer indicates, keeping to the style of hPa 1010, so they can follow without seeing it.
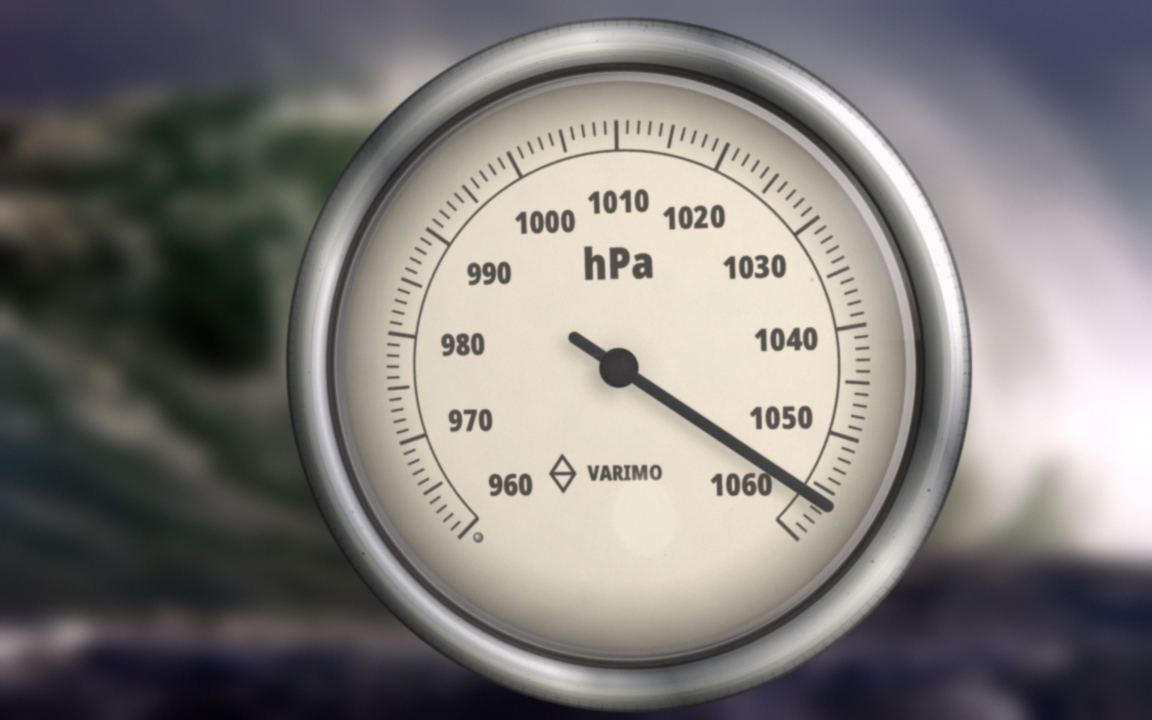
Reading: hPa 1056
